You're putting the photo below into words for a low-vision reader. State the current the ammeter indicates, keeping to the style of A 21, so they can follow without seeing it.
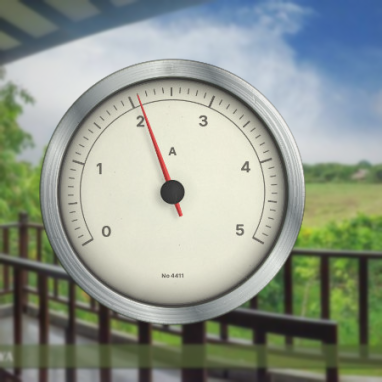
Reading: A 2.1
